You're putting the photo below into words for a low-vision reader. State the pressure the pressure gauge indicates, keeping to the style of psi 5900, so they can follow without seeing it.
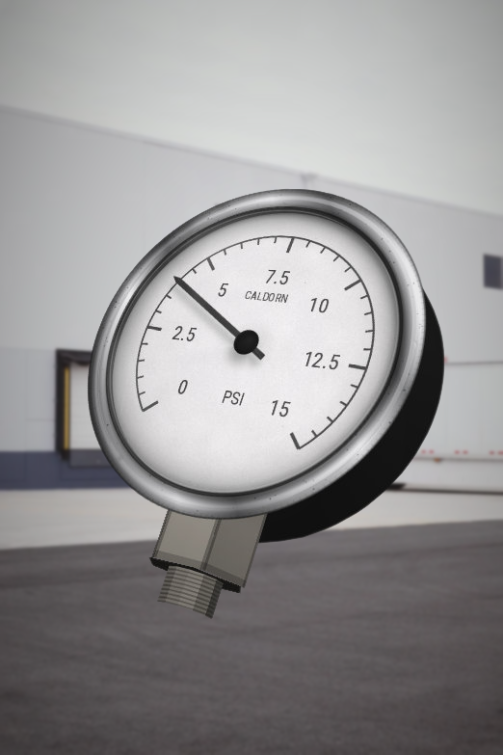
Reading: psi 4
